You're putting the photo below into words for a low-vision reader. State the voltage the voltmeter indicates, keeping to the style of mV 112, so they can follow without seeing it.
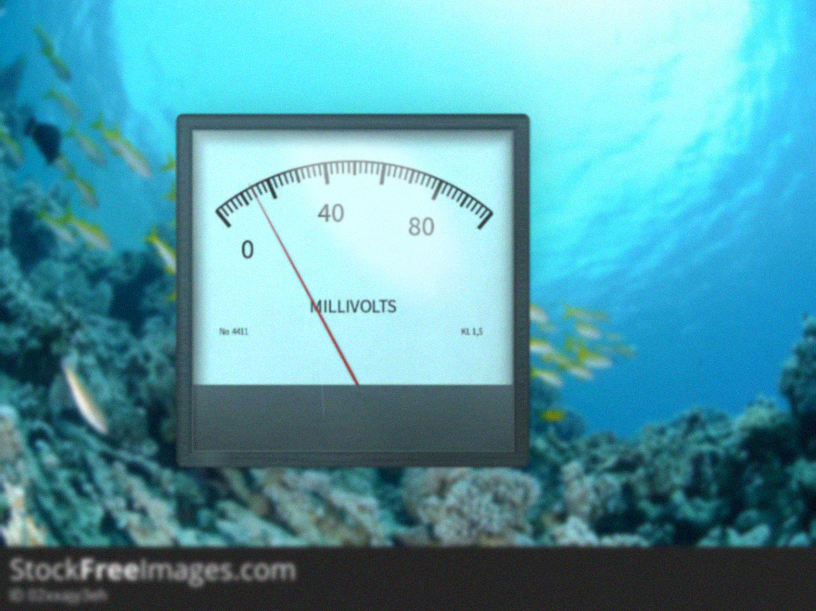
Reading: mV 14
